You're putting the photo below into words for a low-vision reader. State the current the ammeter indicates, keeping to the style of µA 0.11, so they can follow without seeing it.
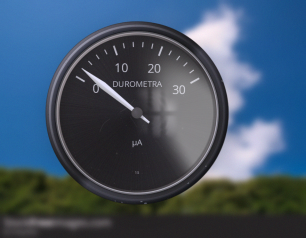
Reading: µA 2
